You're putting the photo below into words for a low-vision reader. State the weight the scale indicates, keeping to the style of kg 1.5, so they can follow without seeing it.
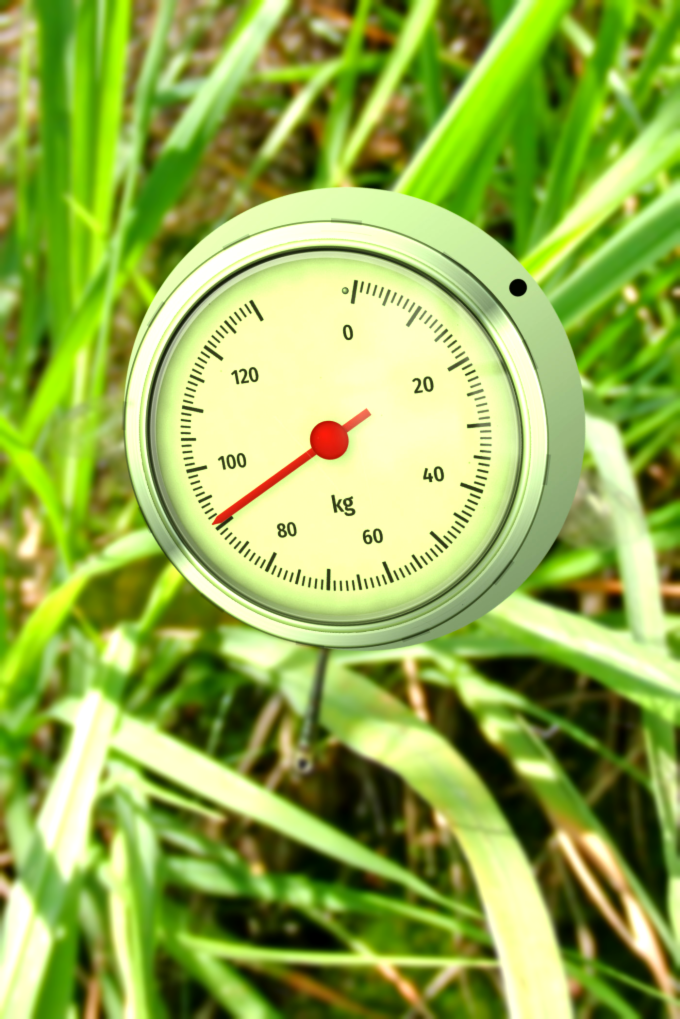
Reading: kg 91
